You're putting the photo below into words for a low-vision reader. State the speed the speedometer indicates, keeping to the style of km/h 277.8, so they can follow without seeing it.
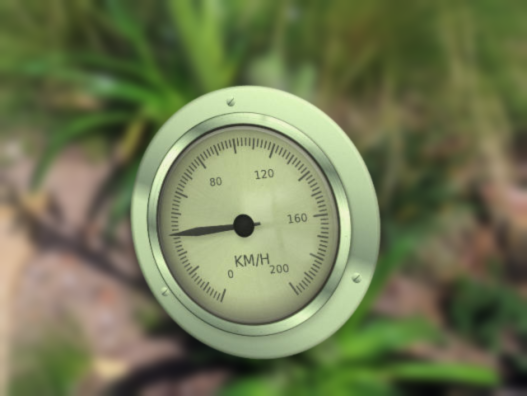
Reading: km/h 40
